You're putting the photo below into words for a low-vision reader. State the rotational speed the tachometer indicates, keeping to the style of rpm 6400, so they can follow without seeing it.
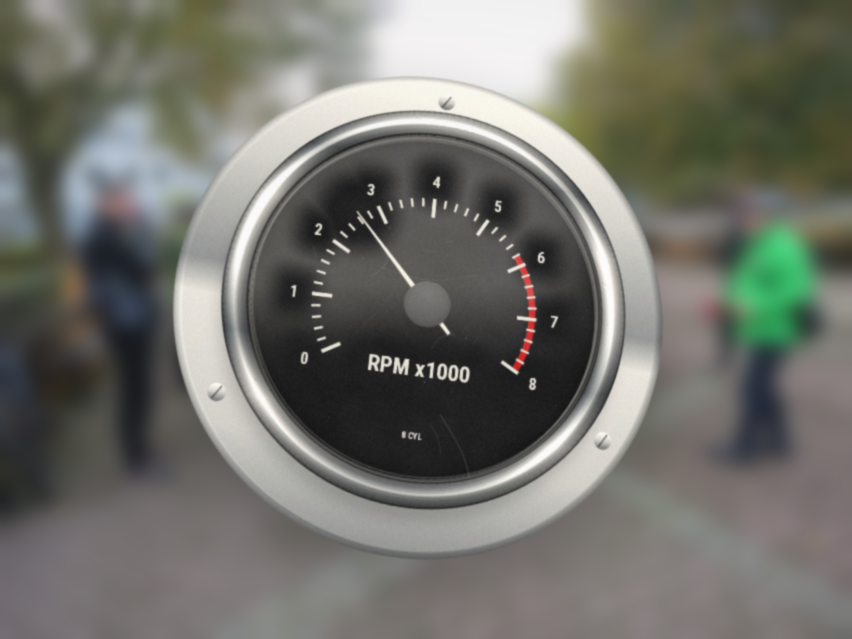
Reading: rpm 2600
